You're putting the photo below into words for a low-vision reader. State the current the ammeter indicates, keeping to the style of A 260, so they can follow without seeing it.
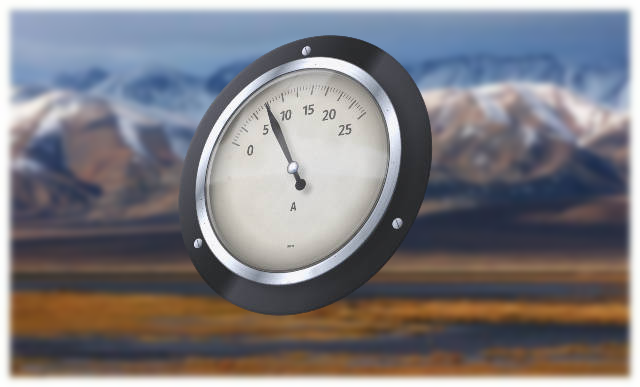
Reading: A 7.5
